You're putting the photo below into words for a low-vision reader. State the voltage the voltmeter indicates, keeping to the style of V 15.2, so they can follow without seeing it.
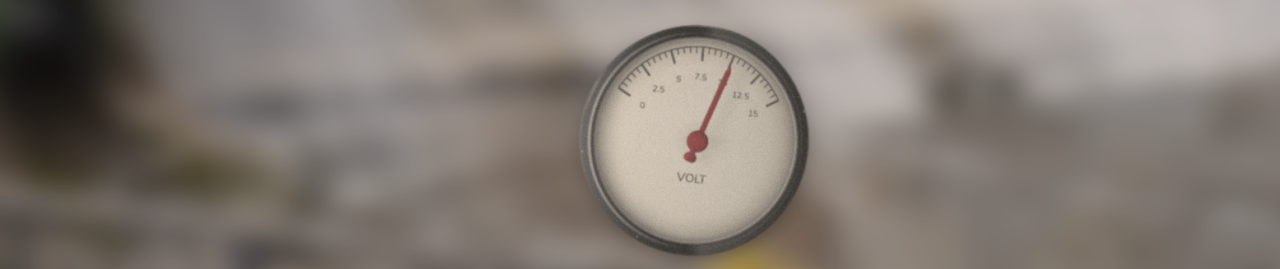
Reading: V 10
